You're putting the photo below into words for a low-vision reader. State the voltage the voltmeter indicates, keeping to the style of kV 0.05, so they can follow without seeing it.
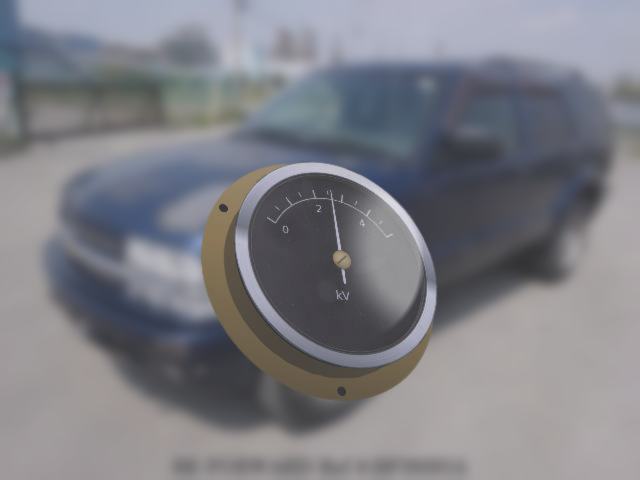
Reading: kV 2.5
